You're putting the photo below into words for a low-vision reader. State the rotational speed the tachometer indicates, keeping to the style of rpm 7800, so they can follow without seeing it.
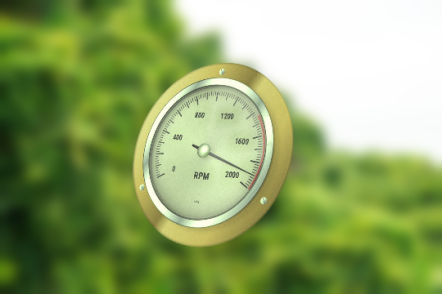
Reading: rpm 1900
